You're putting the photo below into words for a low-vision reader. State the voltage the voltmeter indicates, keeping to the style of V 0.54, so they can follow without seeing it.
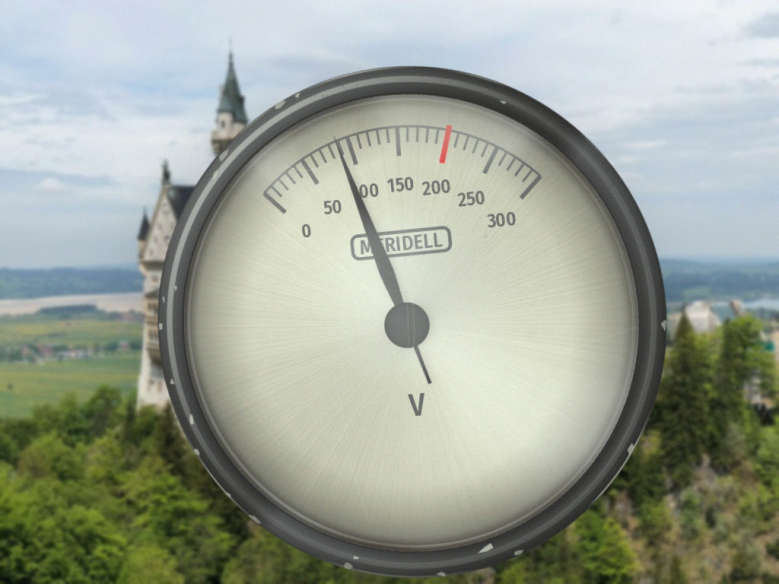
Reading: V 90
